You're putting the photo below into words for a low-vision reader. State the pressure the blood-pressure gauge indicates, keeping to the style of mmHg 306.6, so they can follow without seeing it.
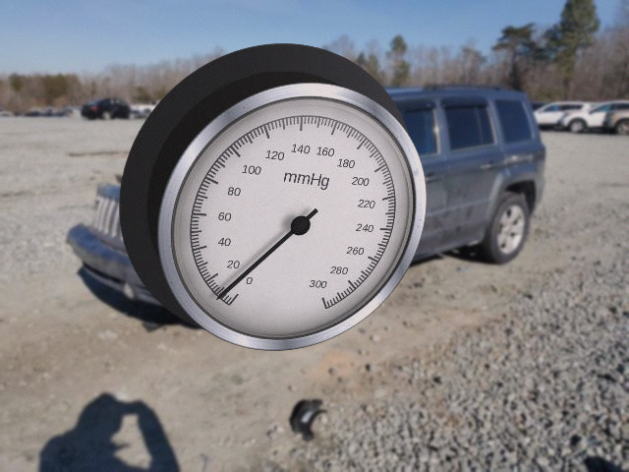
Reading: mmHg 10
